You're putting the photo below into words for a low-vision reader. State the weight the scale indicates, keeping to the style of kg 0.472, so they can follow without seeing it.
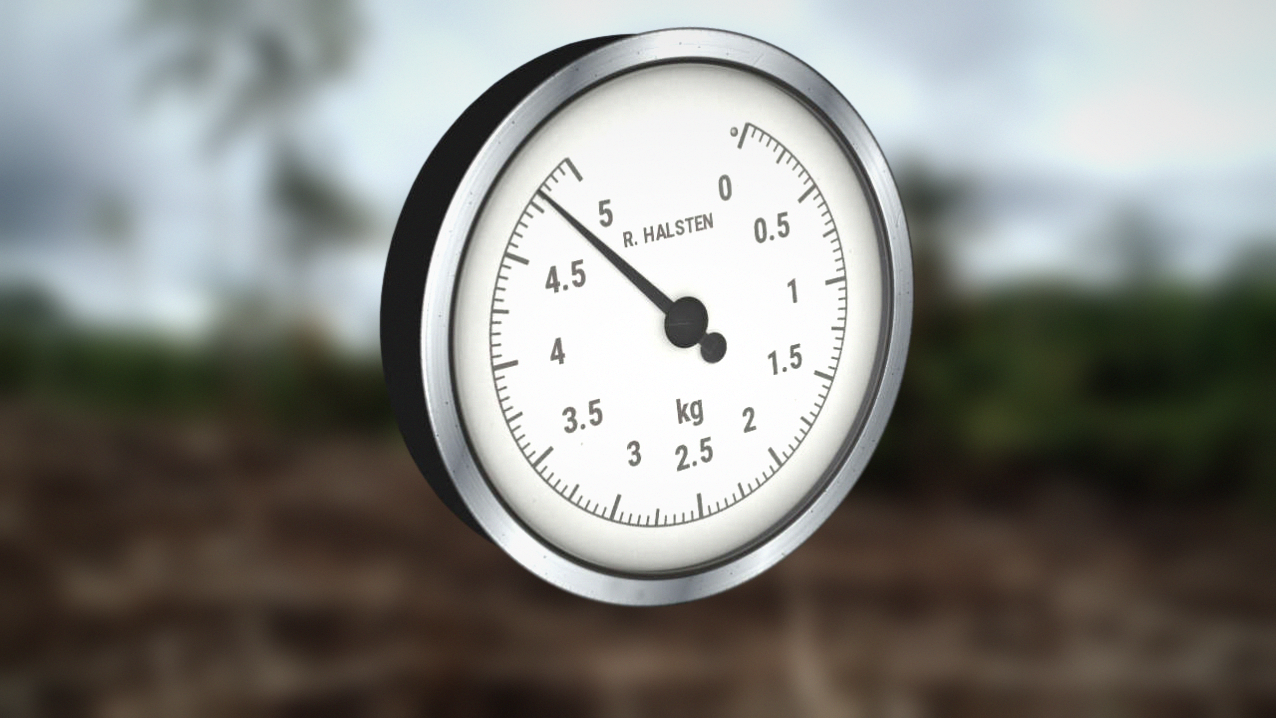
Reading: kg 4.8
